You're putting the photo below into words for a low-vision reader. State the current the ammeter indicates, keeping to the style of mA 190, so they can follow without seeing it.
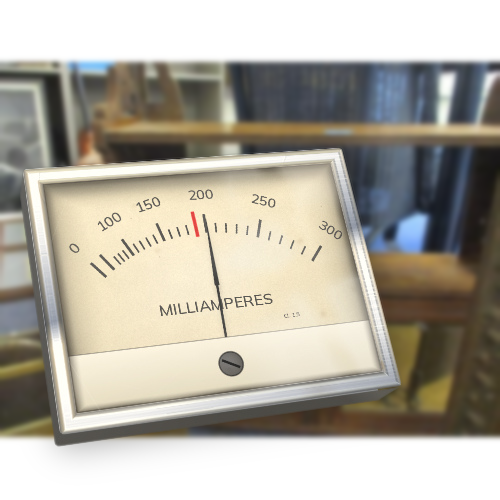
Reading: mA 200
